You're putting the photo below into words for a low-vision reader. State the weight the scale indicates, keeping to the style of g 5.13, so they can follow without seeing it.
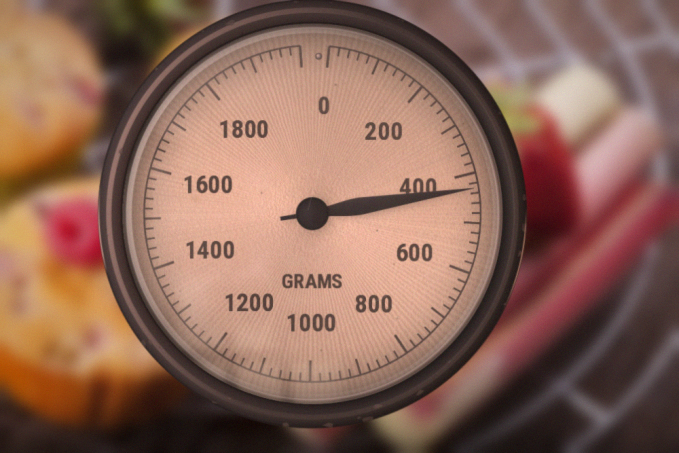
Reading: g 430
